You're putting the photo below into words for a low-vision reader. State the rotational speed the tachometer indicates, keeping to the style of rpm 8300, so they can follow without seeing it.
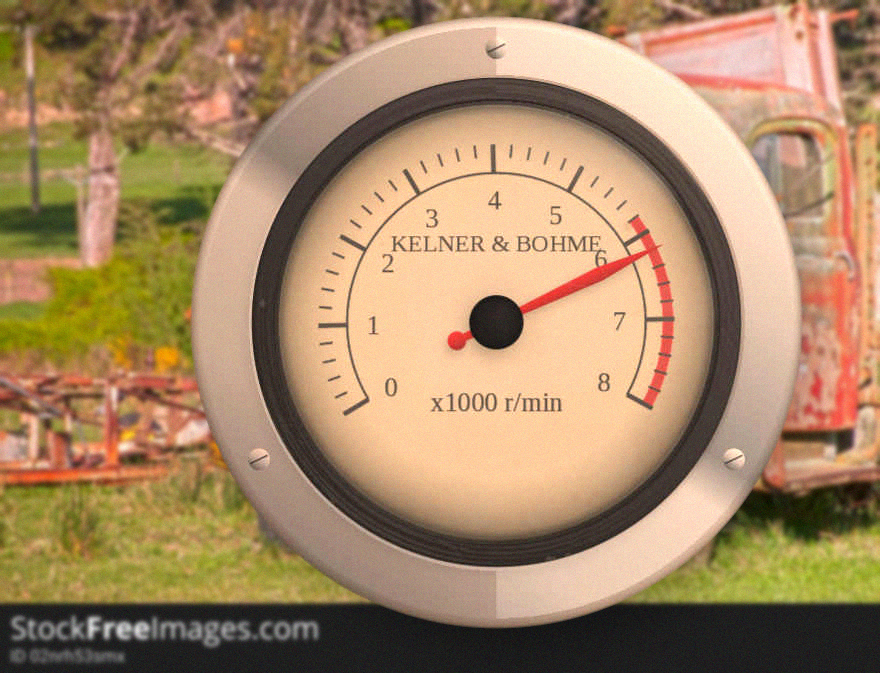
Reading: rpm 6200
